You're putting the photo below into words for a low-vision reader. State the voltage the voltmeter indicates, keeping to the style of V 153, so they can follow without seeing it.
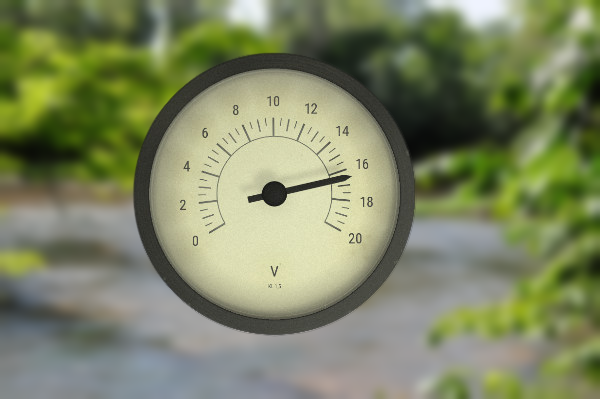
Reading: V 16.5
